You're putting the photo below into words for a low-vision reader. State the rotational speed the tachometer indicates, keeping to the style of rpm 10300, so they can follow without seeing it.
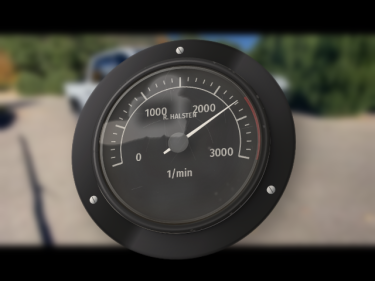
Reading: rpm 2300
